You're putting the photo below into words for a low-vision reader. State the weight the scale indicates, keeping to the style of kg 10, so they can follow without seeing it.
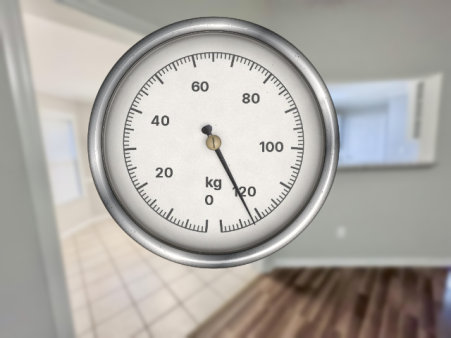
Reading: kg 122
